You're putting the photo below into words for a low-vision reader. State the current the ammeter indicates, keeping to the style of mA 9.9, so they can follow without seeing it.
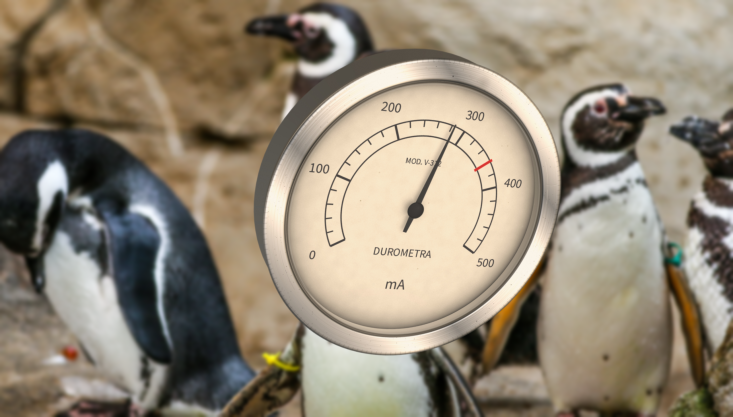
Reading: mA 280
